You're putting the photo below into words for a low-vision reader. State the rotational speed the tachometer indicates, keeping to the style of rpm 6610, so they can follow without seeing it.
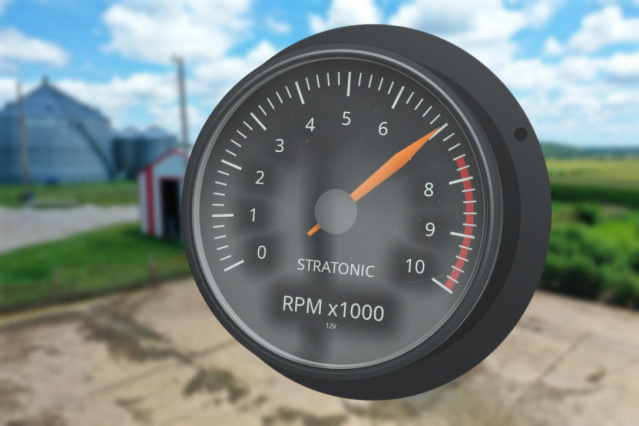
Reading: rpm 7000
